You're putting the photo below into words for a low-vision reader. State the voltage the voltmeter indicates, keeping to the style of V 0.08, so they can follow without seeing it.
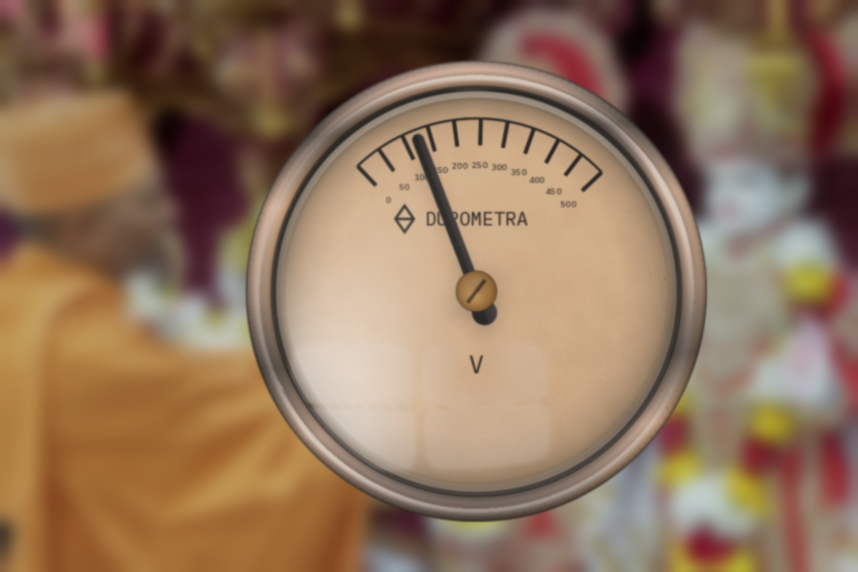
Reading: V 125
